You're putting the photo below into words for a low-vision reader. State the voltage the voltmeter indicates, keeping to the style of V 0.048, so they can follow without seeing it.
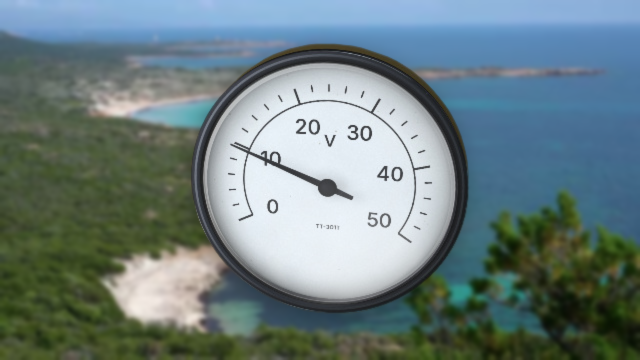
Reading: V 10
